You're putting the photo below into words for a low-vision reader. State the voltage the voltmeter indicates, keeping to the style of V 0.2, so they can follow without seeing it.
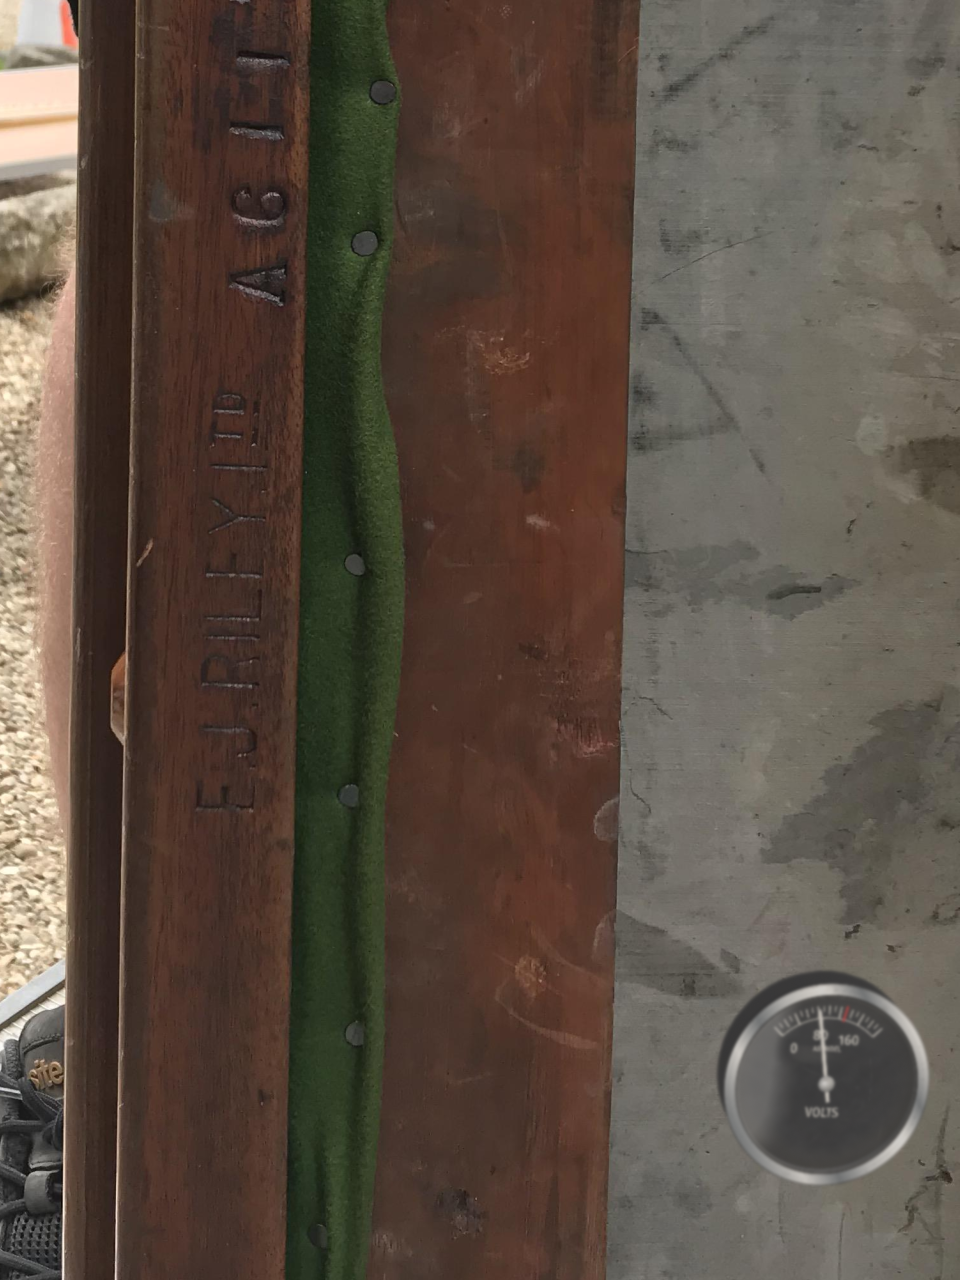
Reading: V 80
